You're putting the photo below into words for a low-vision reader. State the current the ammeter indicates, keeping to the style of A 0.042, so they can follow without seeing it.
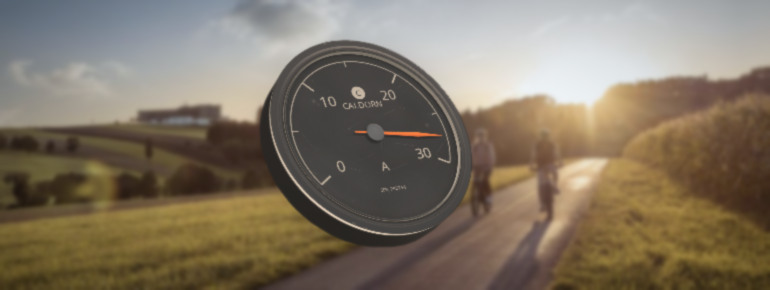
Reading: A 27.5
